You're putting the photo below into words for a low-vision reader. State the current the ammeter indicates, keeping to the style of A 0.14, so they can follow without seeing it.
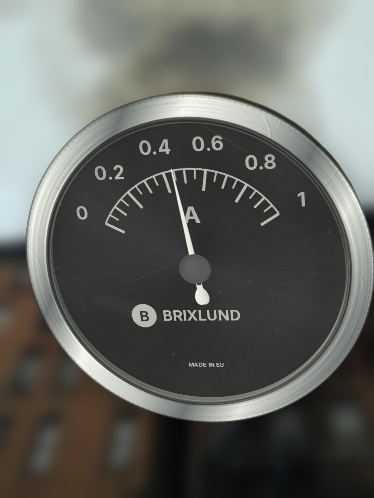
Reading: A 0.45
